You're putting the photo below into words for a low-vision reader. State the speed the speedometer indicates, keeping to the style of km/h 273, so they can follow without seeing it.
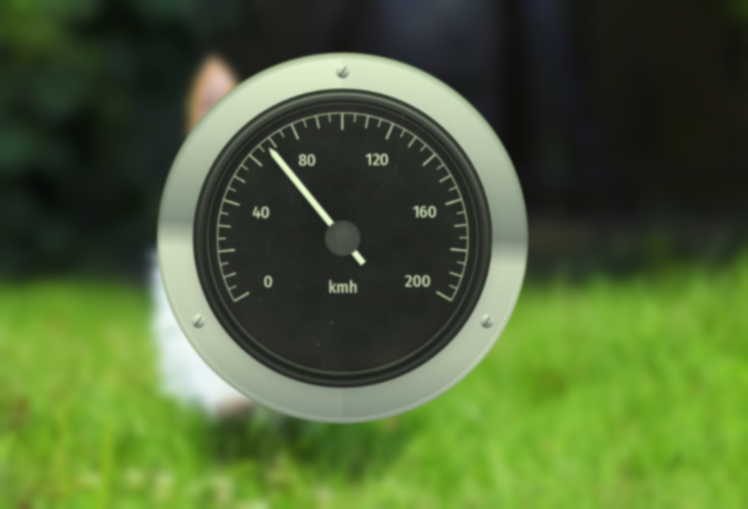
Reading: km/h 67.5
